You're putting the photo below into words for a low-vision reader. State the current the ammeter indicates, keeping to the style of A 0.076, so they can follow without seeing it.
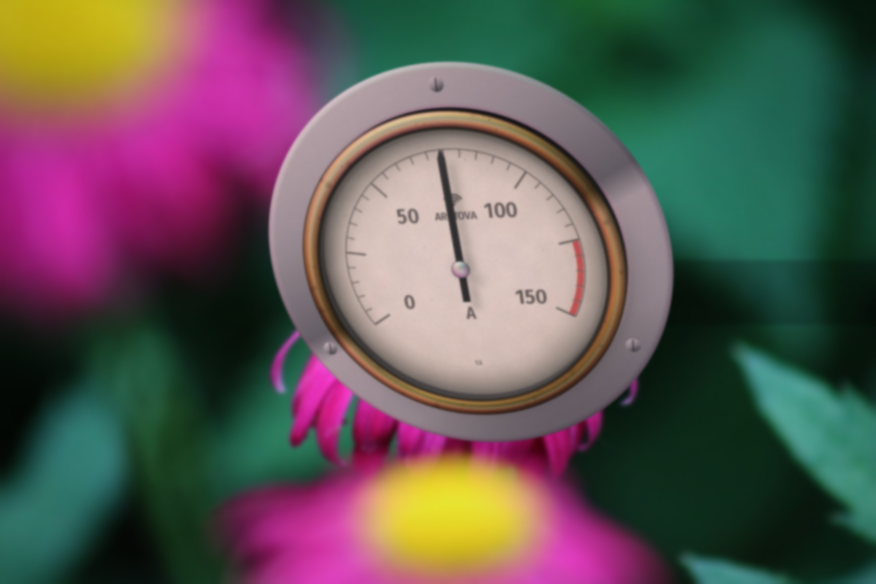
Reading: A 75
